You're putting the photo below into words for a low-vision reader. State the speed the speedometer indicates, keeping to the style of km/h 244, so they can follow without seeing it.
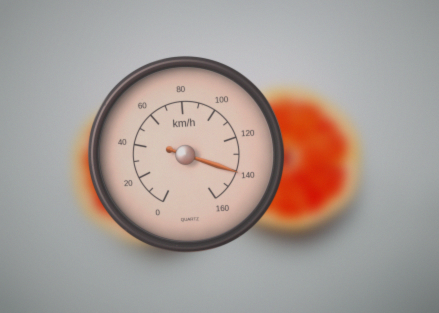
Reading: km/h 140
